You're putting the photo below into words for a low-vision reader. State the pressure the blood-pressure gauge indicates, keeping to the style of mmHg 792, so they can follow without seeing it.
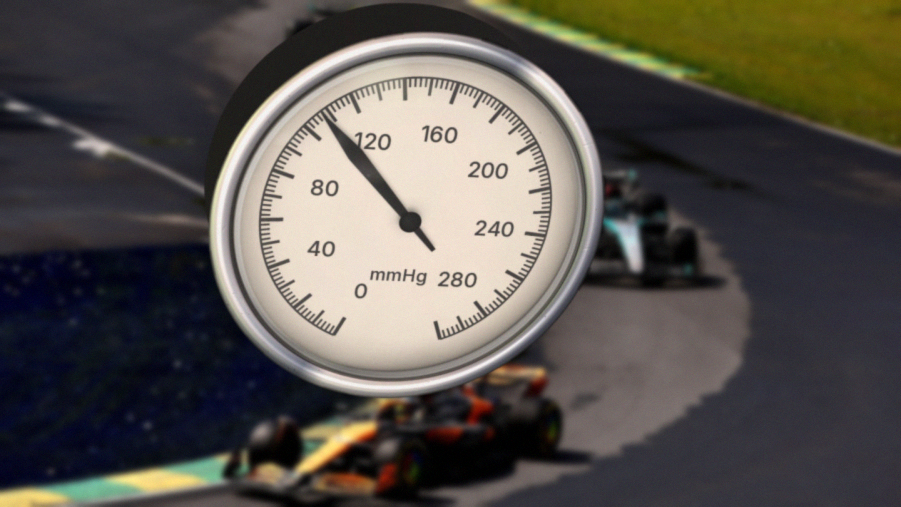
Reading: mmHg 108
